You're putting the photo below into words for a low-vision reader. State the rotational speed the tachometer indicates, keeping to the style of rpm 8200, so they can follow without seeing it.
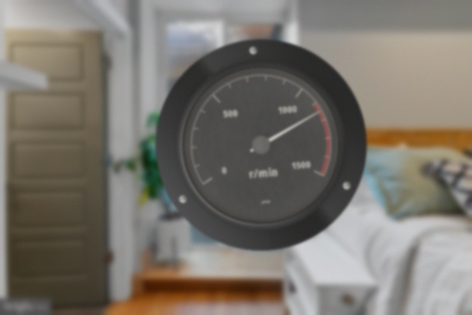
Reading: rpm 1150
